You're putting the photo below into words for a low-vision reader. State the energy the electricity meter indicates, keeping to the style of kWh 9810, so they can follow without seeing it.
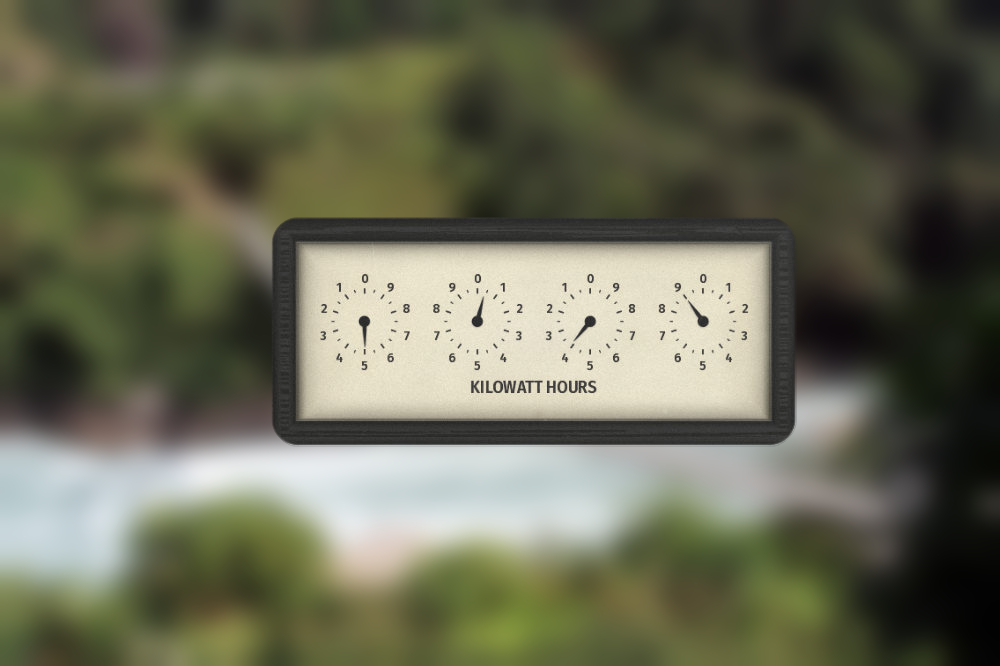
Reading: kWh 5039
